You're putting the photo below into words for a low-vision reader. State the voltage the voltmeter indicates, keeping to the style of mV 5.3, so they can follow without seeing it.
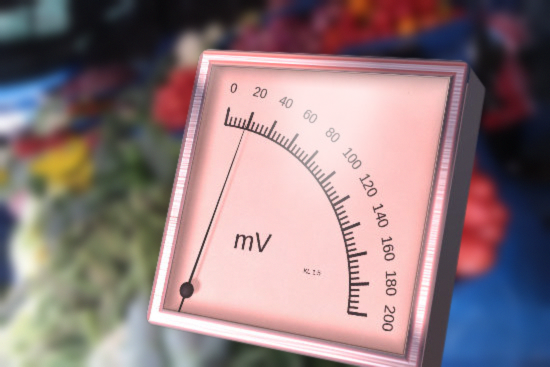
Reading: mV 20
